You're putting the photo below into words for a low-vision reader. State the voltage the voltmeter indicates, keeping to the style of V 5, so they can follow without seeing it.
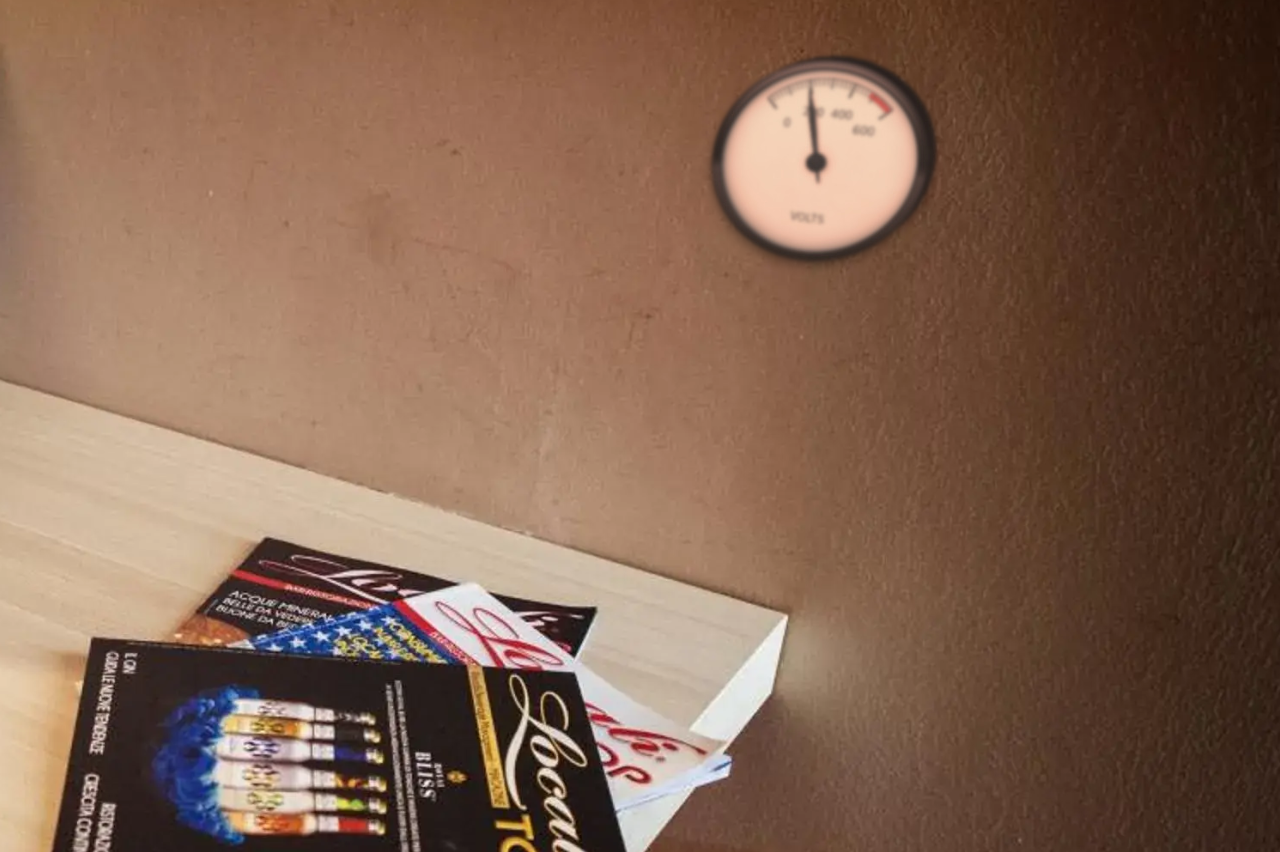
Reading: V 200
